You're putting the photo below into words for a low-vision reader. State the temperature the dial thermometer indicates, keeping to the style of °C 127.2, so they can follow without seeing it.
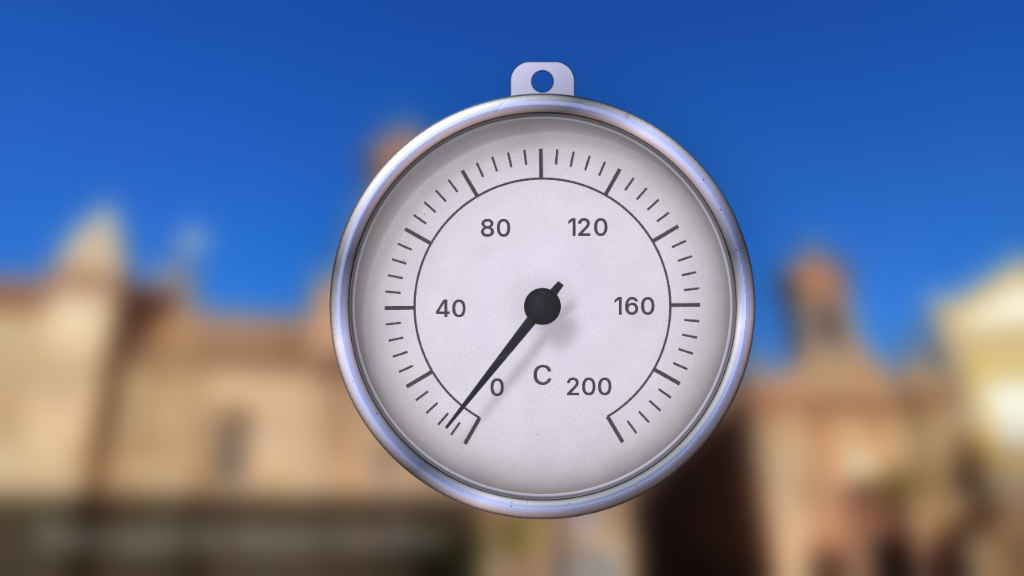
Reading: °C 6
